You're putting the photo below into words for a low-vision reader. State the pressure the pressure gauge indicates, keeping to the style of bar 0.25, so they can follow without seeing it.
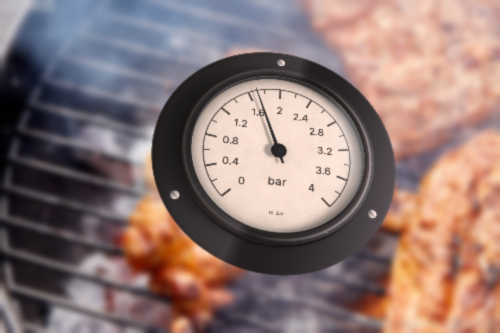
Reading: bar 1.7
